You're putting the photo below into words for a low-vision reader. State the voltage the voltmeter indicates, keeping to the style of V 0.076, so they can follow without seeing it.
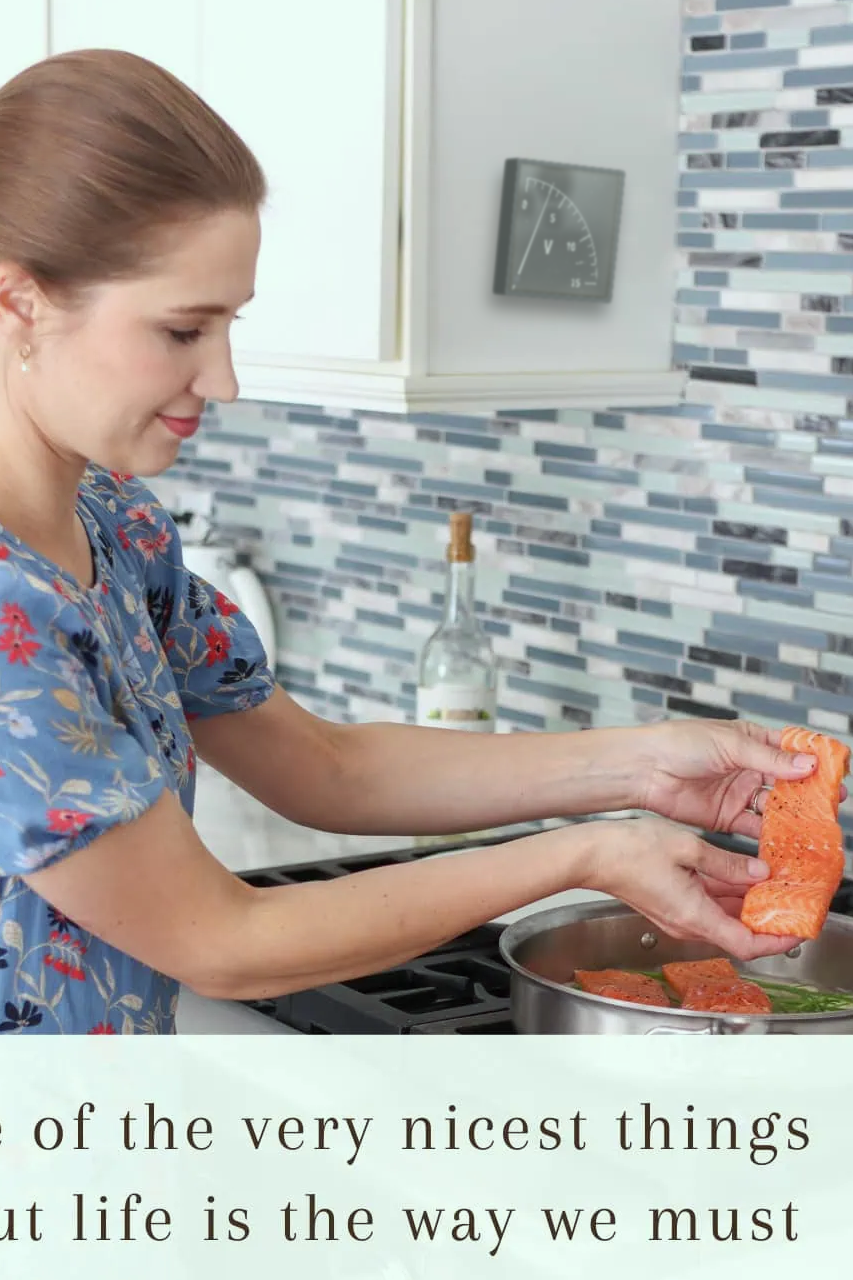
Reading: V 3
